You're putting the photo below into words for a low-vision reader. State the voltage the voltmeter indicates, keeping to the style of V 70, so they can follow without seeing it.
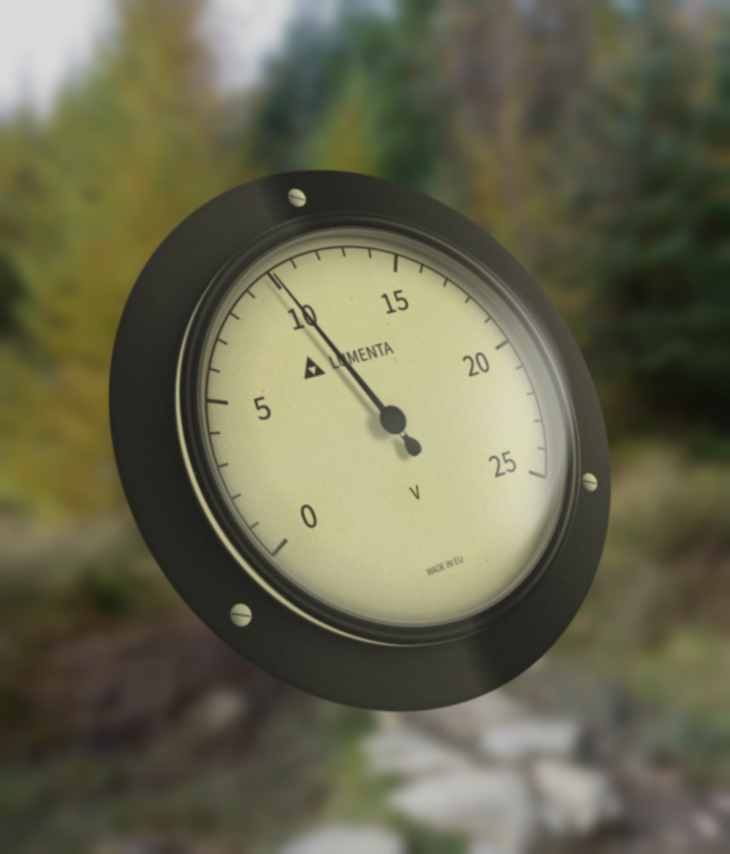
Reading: V 10
